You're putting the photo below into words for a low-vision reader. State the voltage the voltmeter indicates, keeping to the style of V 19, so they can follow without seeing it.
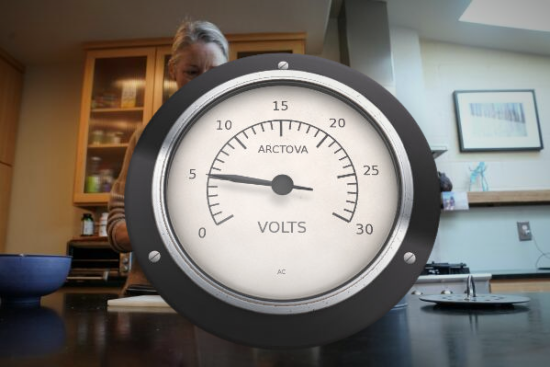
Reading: V 5
